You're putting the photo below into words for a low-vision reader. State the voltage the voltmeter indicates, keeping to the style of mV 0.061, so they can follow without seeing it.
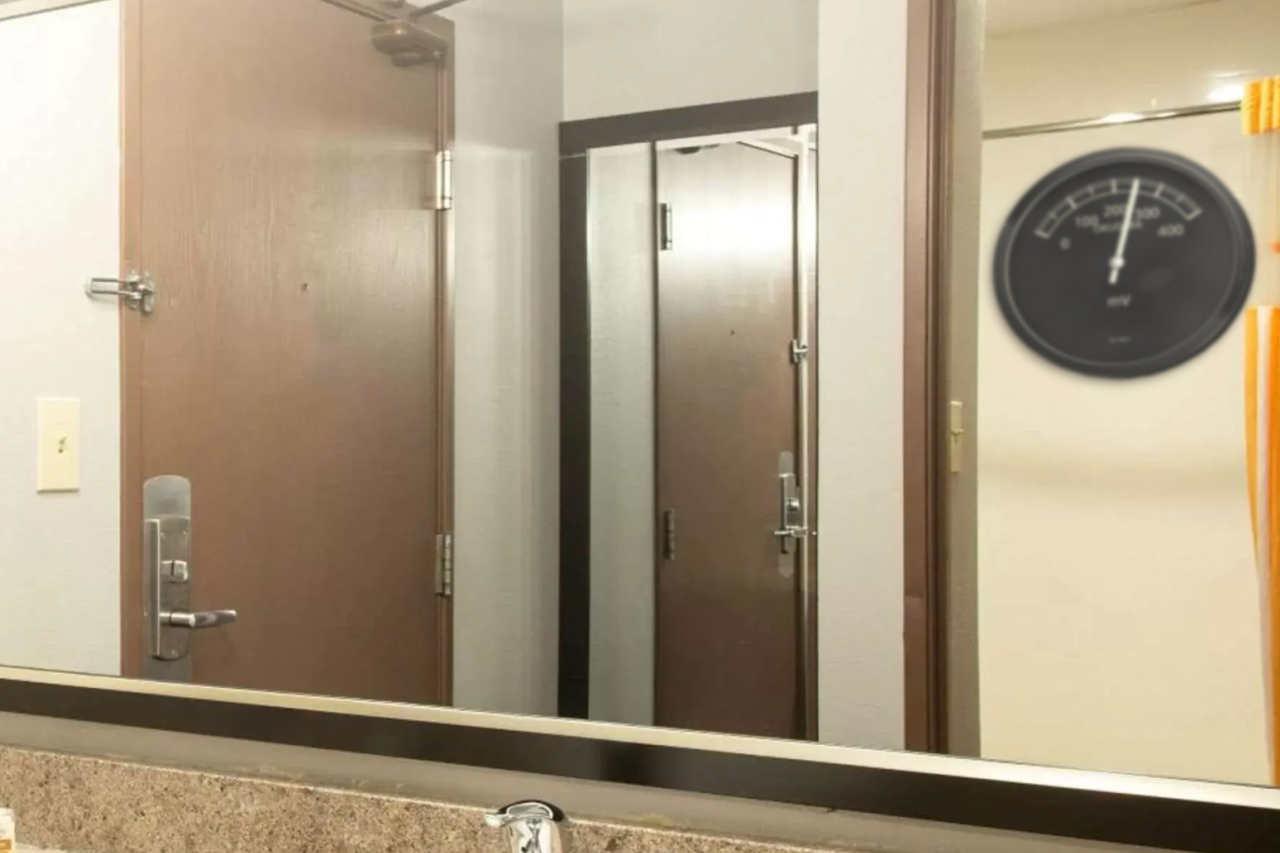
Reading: mV 250
